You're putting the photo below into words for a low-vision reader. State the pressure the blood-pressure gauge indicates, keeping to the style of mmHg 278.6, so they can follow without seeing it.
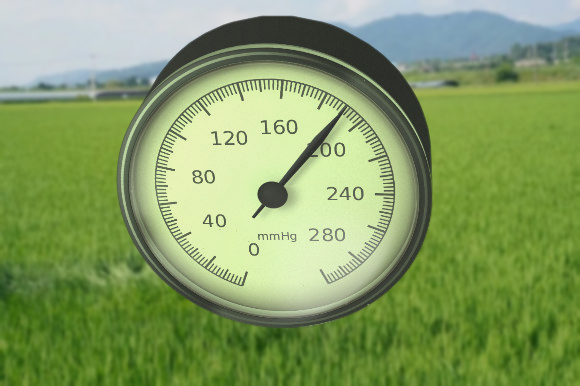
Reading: mmHg 190
